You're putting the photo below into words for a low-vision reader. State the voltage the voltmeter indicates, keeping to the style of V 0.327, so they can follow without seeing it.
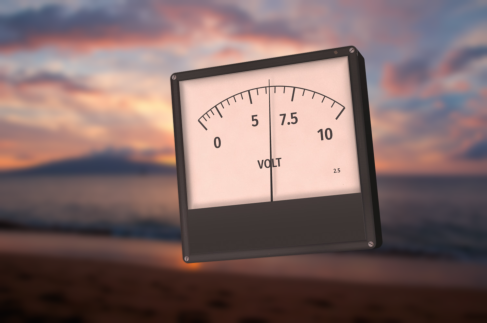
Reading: V 6.25
